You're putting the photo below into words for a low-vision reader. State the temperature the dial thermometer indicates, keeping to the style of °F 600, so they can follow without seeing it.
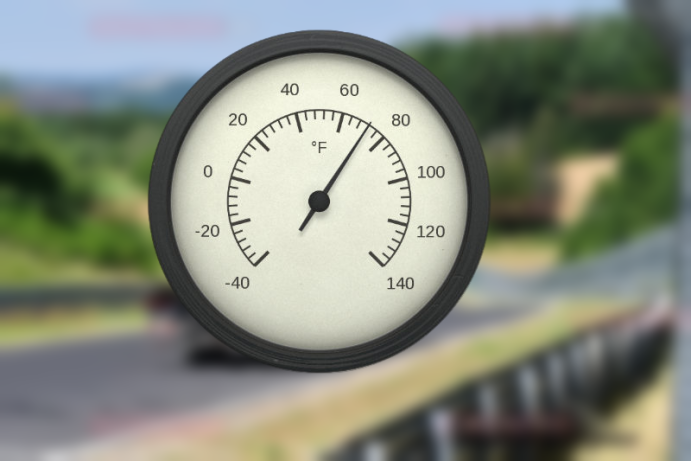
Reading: °F 72
